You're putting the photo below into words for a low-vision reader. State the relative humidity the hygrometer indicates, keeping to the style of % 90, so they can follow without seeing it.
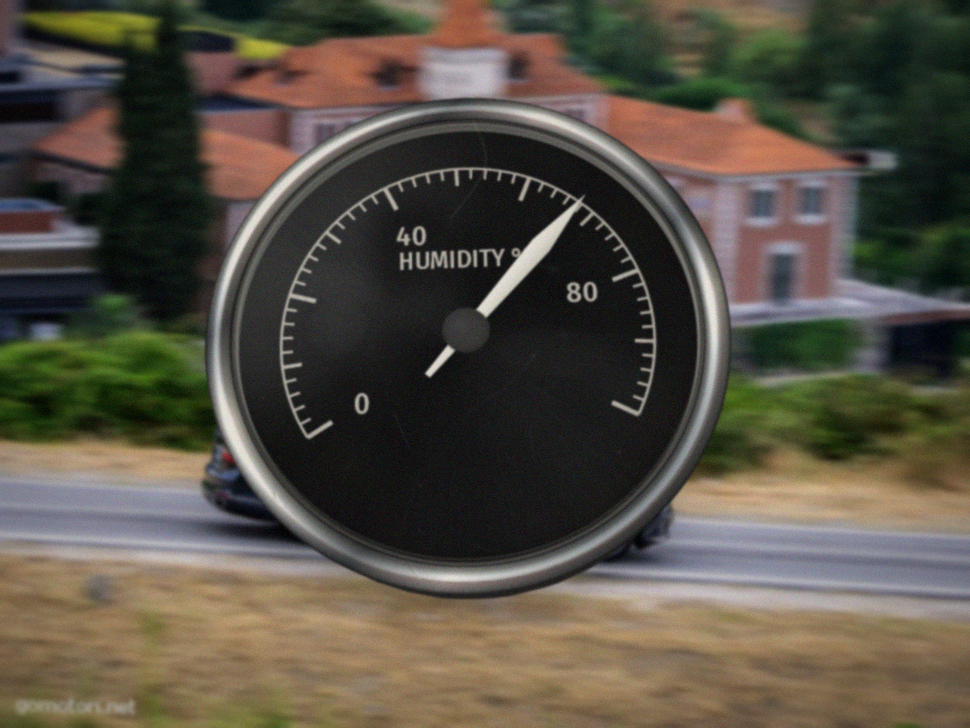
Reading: % 68
